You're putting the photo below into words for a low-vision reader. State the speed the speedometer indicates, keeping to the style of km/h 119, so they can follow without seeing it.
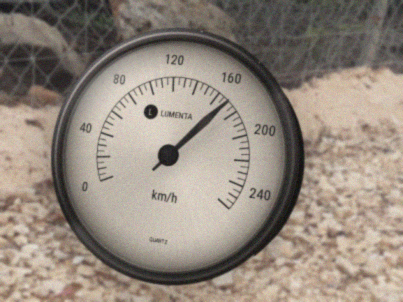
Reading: km/h 170
